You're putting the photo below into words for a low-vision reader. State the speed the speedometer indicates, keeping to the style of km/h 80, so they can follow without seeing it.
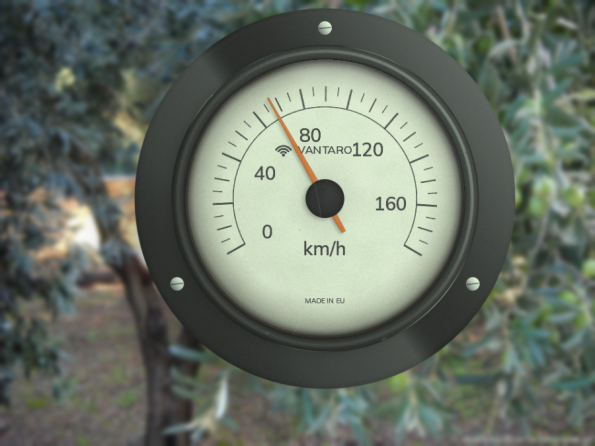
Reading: km/h 67.5
